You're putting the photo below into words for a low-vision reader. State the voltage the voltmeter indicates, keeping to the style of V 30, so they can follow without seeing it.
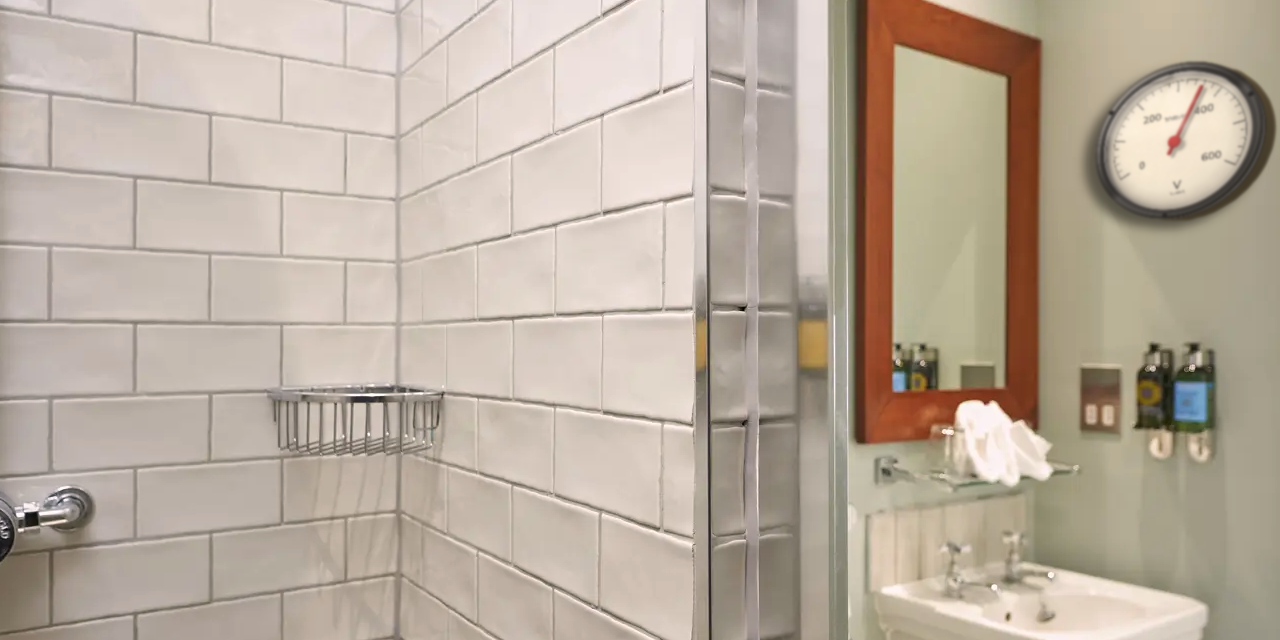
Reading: V 360
